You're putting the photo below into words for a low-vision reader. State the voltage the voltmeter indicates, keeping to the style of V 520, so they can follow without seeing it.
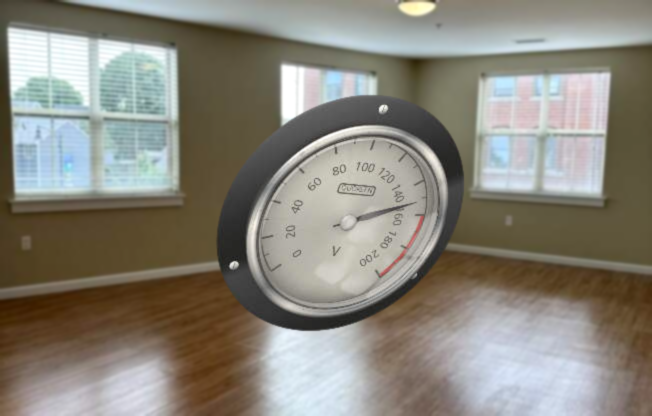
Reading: V 150
